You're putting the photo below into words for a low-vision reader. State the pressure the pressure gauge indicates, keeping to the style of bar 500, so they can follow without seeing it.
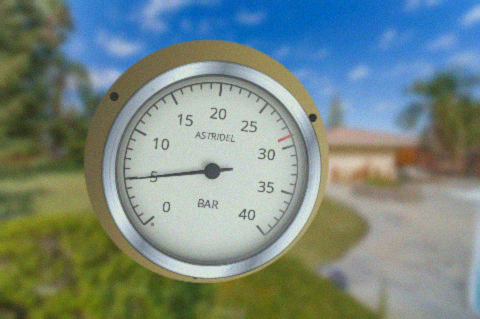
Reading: bar 5
